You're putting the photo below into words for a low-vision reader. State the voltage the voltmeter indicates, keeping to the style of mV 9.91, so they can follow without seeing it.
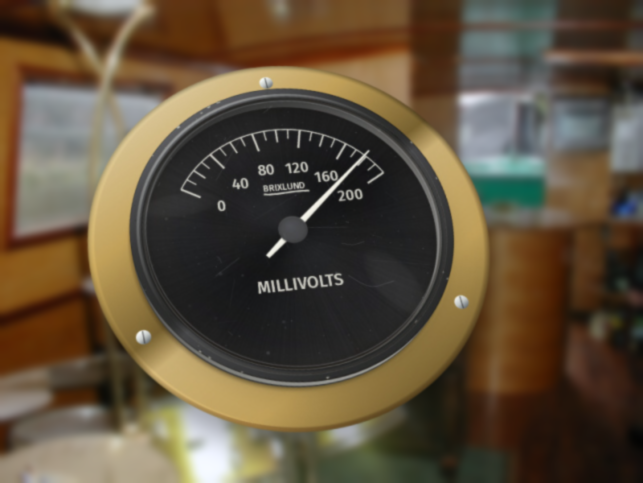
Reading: mV 180
